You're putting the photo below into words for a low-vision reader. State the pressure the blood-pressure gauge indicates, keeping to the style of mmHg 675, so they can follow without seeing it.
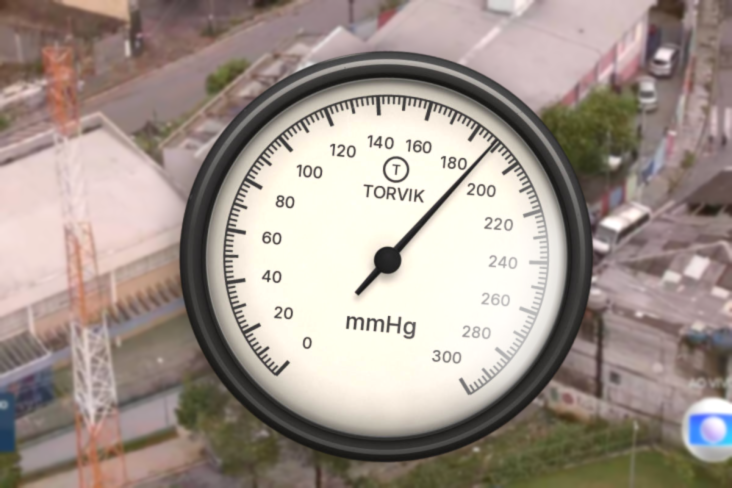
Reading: mmHg 188
